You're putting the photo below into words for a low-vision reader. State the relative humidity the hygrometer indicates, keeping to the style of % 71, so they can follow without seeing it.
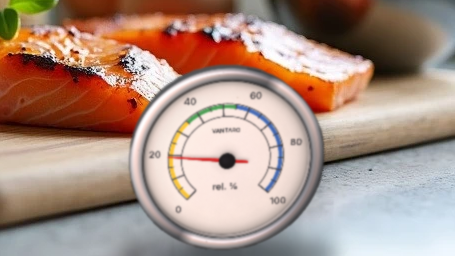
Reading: % 20
